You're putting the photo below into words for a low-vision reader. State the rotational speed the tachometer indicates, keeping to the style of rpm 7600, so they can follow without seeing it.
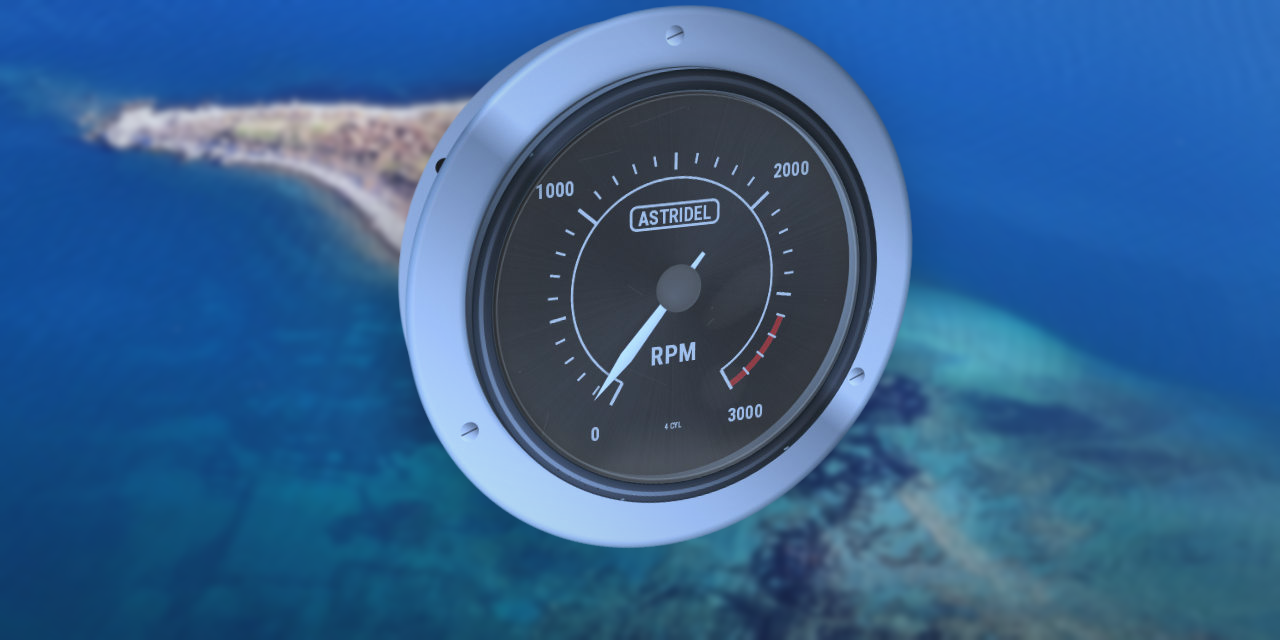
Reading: rpm 100
